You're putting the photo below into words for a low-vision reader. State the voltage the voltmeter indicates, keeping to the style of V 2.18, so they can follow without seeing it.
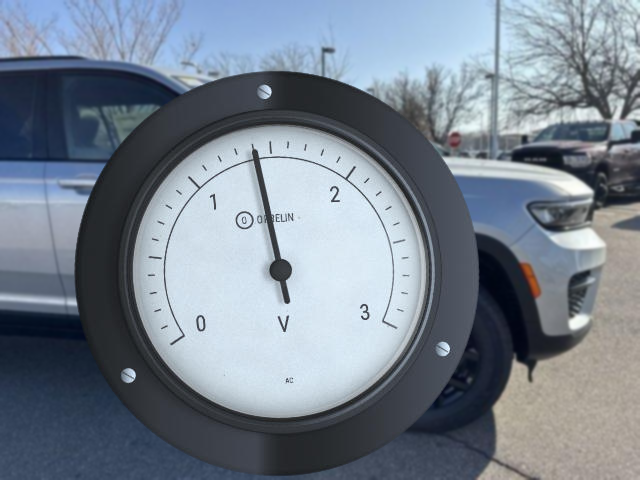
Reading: V 1.4
